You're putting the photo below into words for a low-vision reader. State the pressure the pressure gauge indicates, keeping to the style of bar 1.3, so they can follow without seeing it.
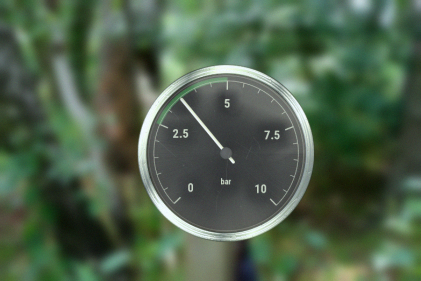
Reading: bar 3.5
